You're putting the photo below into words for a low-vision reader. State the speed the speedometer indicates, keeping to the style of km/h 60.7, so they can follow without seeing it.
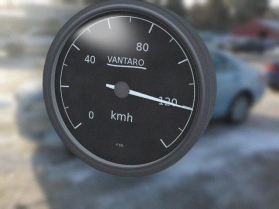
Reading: km/h 120
